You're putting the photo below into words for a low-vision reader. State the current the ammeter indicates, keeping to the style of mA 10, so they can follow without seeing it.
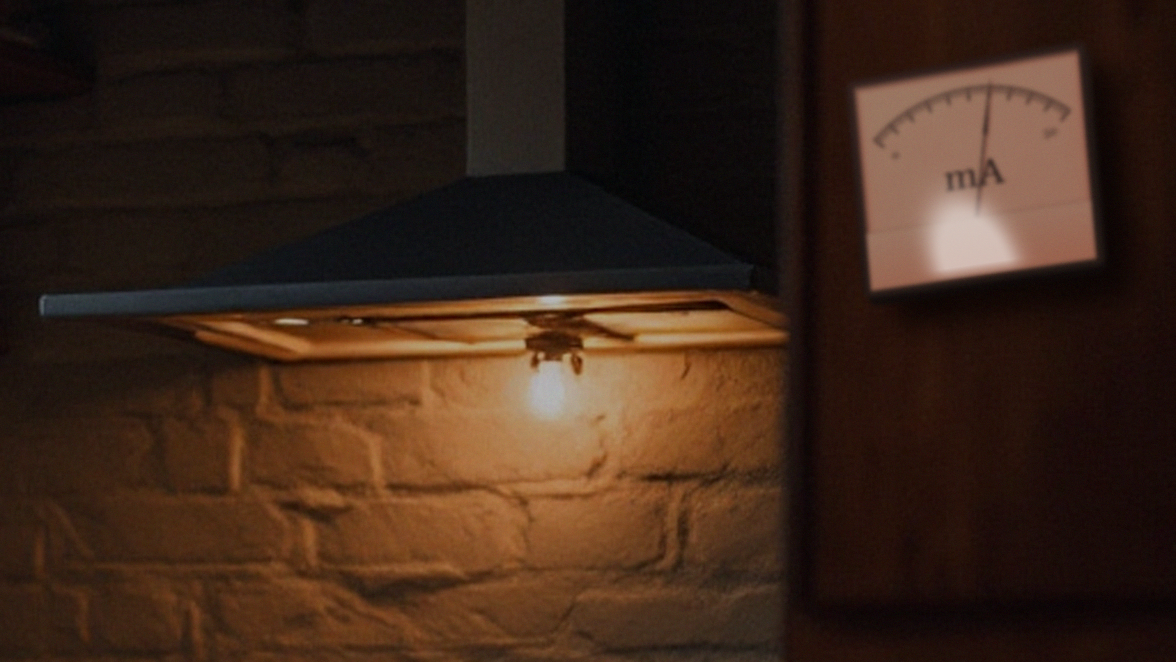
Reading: mA 30
